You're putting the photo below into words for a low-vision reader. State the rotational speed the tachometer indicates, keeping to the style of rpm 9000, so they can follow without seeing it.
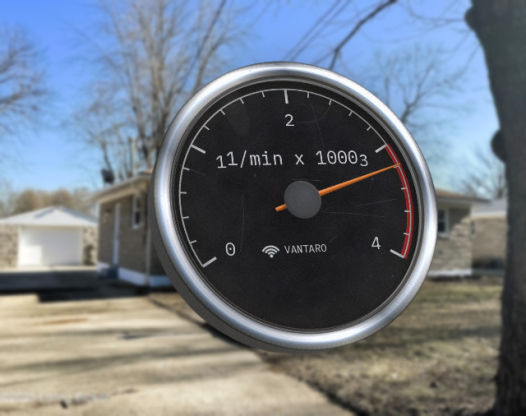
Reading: rpm 3200
